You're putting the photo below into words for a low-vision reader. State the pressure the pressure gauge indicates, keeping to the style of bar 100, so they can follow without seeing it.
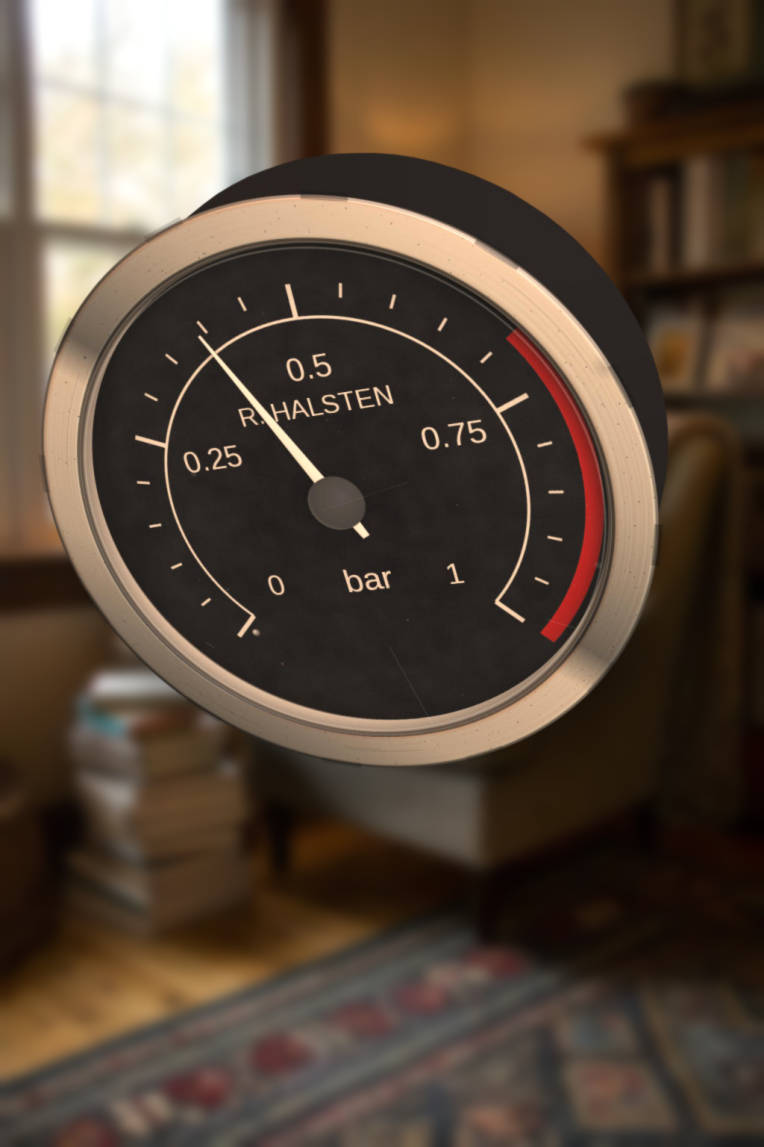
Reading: bar 0.4
